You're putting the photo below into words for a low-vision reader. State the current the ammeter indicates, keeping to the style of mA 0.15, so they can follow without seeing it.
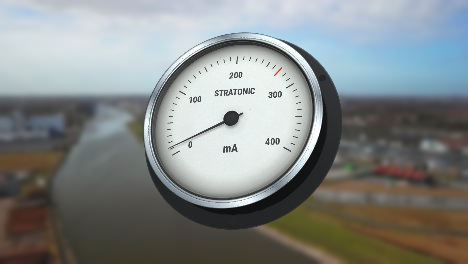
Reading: mA 10
